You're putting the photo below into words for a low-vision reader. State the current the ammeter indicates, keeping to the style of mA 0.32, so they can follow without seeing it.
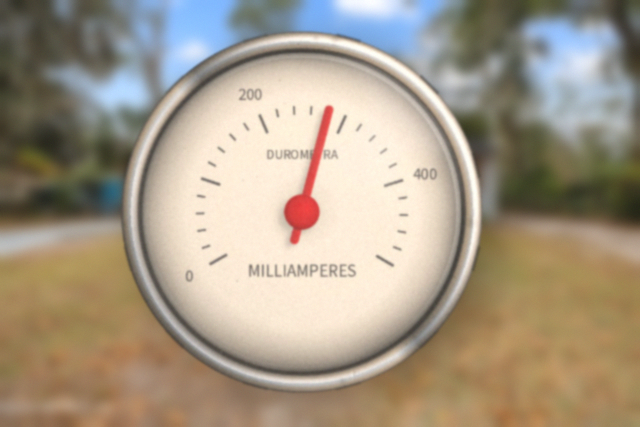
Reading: mA 280
